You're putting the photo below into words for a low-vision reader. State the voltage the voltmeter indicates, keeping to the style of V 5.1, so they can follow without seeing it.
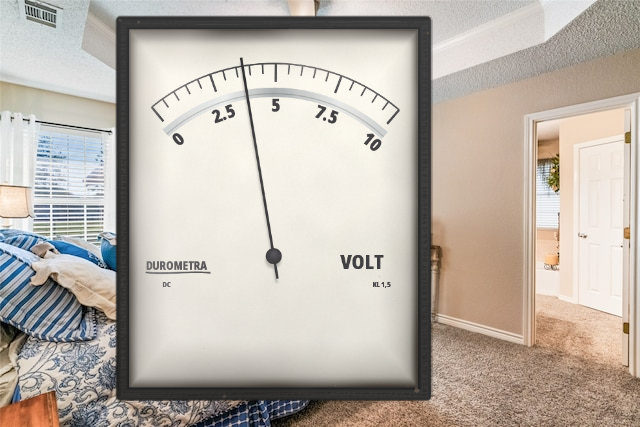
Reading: V 3.75
